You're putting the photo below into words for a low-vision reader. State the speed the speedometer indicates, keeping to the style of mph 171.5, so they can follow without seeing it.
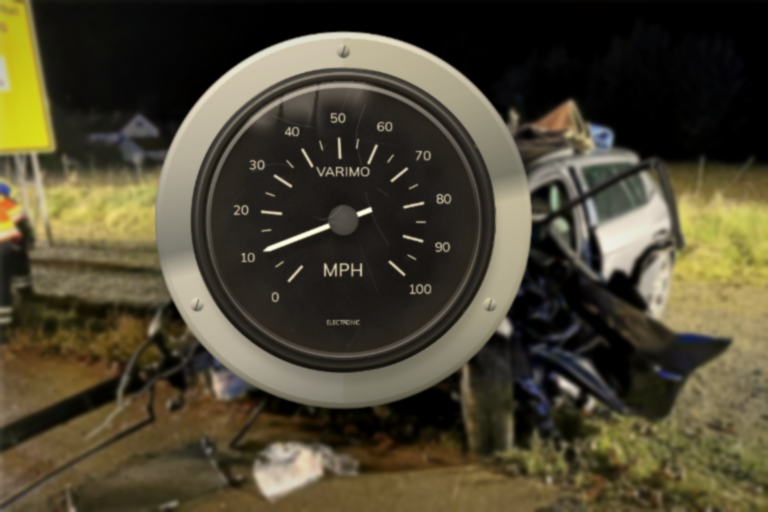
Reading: mph 10
